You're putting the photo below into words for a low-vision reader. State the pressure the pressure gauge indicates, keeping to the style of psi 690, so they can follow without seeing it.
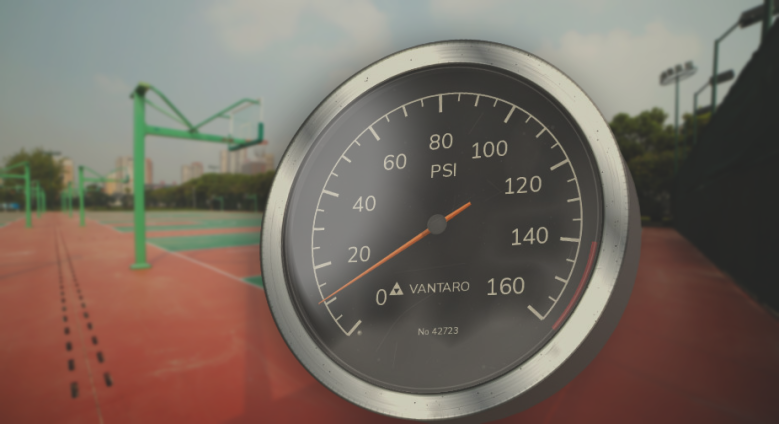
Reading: psi 10
